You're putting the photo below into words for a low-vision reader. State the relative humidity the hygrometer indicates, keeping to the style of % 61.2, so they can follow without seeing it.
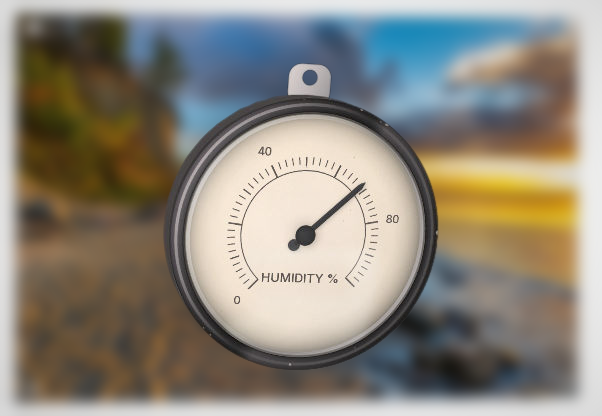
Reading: % 68
